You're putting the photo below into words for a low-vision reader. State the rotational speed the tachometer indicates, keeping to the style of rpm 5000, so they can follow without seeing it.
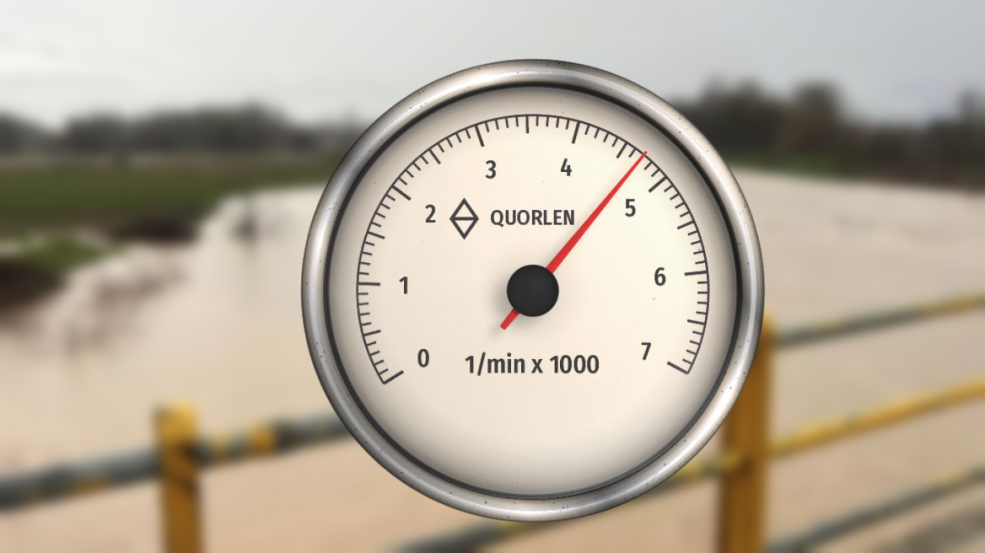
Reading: rpm 4700
